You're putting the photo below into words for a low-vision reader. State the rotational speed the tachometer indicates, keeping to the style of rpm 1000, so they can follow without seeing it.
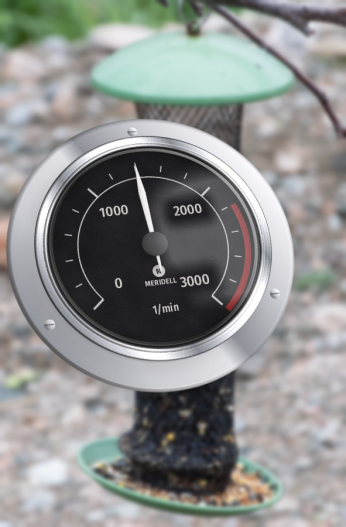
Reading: rpm 1400
